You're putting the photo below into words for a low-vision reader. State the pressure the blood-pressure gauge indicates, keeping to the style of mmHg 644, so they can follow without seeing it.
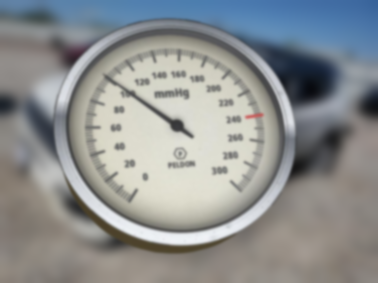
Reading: mmHg 100
